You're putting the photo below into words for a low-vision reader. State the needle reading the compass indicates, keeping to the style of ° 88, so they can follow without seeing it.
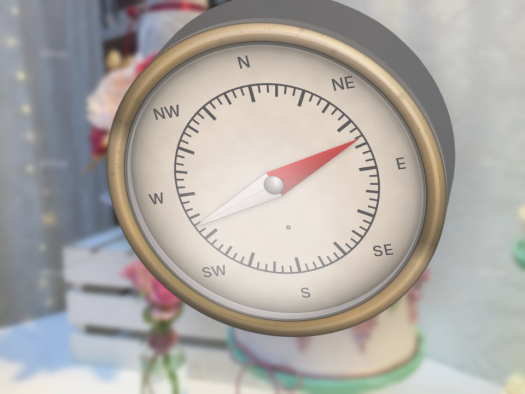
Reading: ° 70
